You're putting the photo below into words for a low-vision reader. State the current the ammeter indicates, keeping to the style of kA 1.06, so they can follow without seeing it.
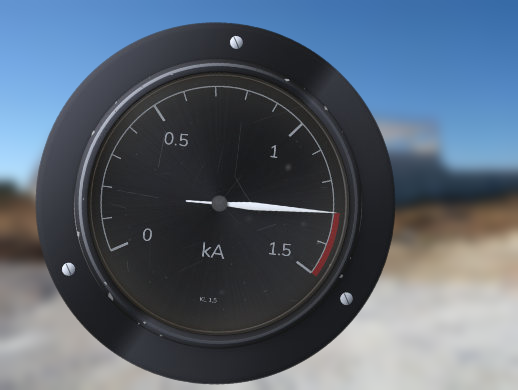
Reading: kA 1.3
